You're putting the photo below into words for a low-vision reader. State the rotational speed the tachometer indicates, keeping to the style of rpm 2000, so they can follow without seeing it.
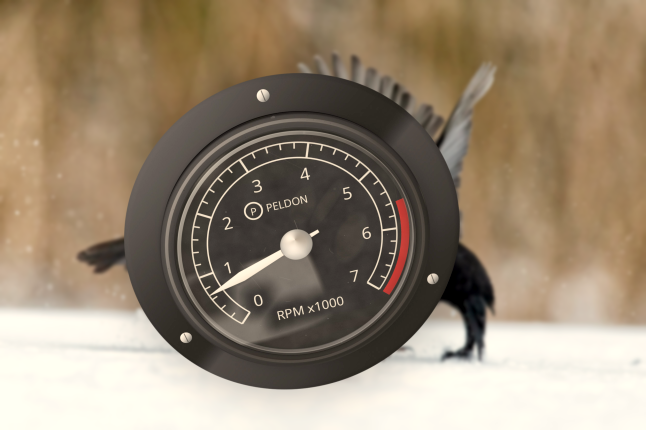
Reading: rpm 700
